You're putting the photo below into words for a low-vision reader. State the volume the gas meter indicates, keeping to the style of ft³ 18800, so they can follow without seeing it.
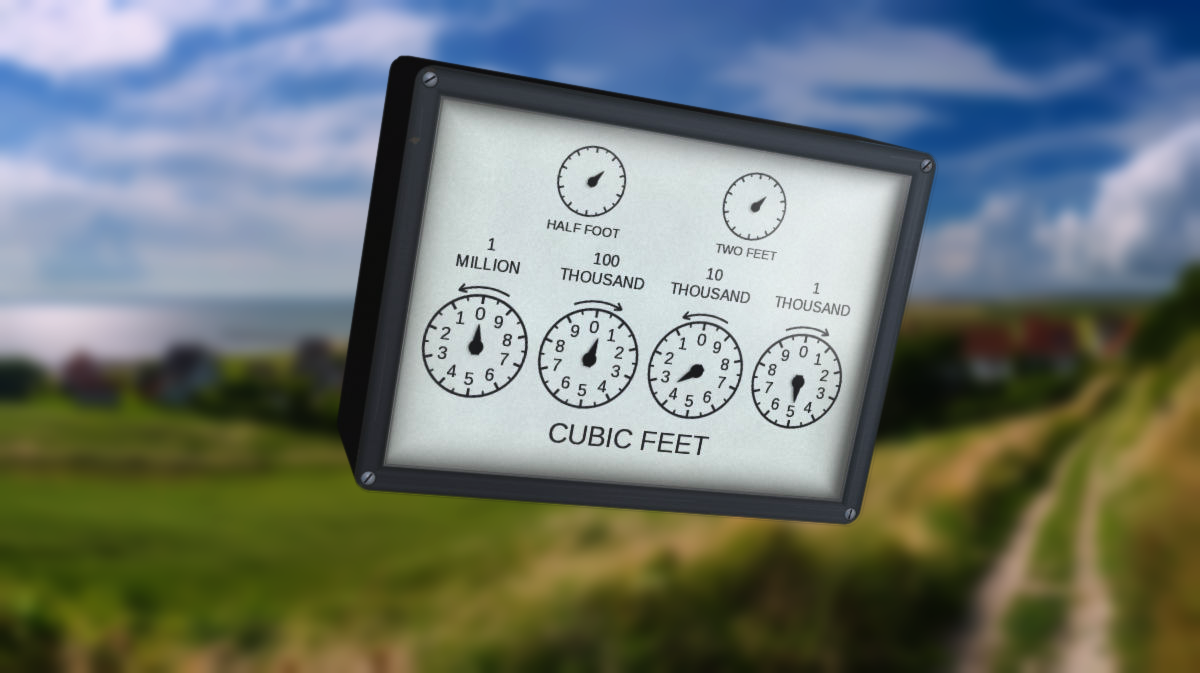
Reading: ft³ 3500
